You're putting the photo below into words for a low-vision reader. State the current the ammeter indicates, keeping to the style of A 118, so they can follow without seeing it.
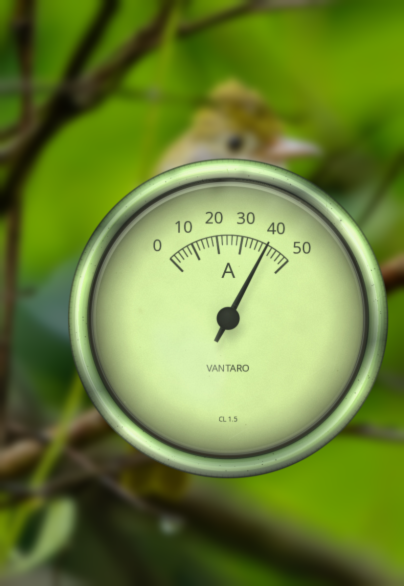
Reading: A 40
